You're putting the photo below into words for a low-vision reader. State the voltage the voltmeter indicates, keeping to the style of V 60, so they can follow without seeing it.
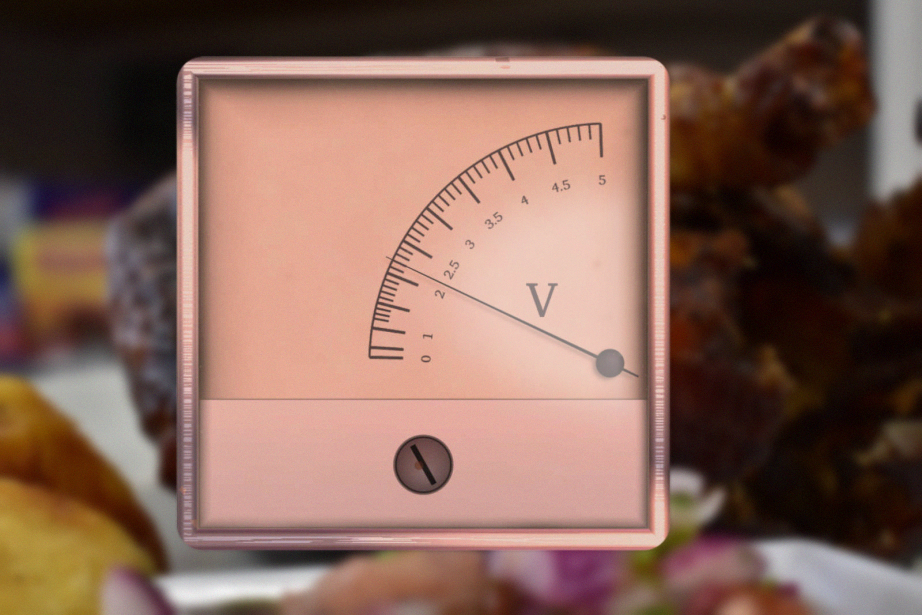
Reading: V 2.2
